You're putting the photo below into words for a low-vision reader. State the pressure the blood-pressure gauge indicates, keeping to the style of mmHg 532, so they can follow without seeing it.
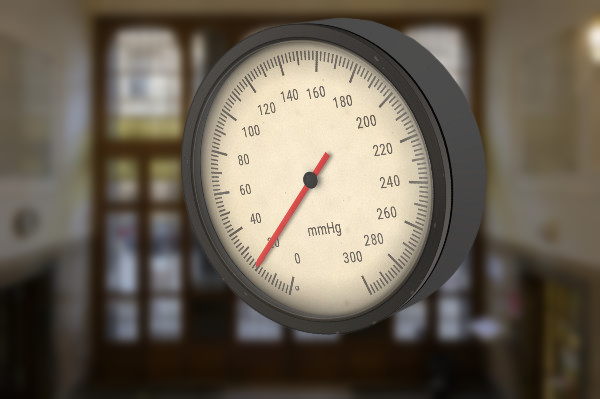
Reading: mmHg 20
